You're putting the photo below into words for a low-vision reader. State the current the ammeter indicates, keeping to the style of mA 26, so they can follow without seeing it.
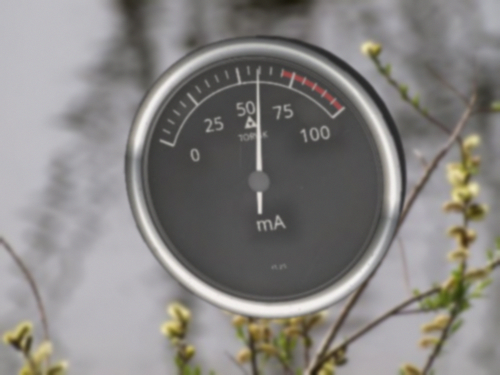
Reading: mA 60
